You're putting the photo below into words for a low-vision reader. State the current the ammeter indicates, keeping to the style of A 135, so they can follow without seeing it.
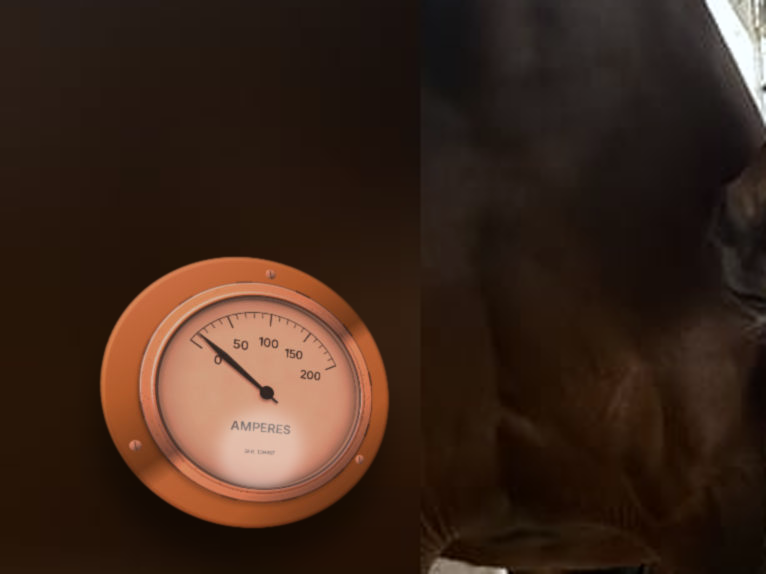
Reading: A 10
